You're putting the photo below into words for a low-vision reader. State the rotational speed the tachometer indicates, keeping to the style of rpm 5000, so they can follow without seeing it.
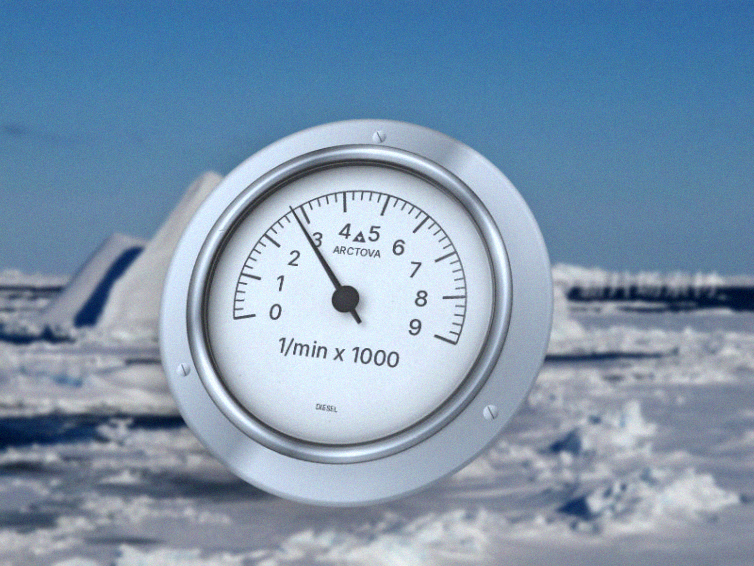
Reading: rpm 2800
